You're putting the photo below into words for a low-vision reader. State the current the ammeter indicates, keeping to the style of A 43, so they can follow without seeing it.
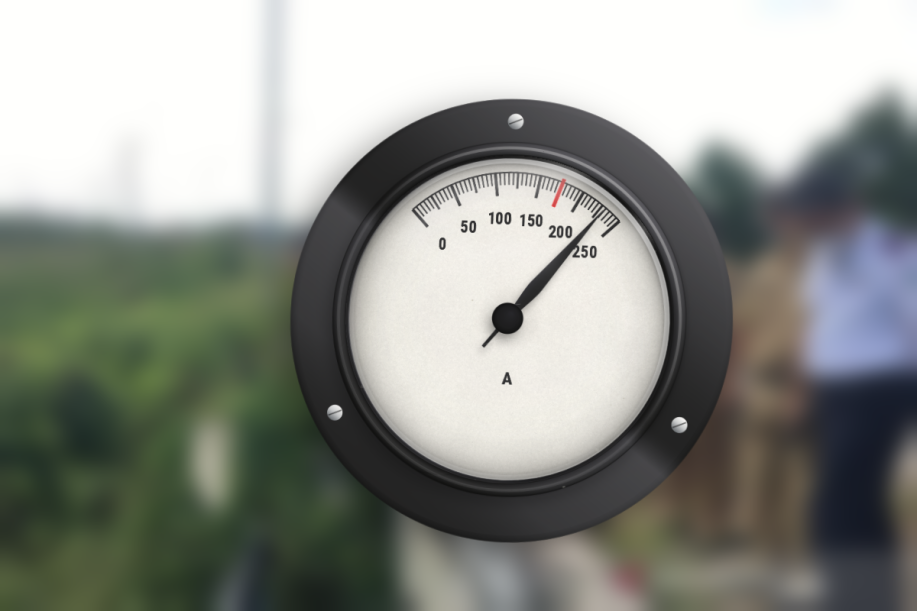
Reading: A 230
